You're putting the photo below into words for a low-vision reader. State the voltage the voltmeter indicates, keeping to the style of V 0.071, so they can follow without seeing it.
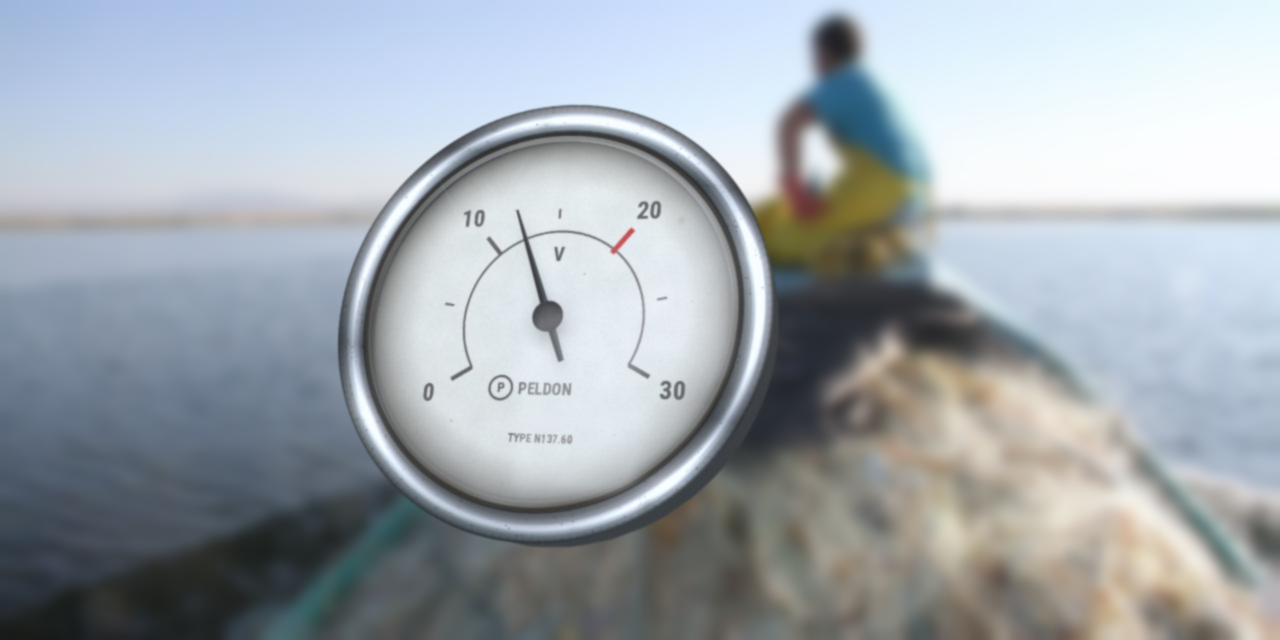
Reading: V 12.5
